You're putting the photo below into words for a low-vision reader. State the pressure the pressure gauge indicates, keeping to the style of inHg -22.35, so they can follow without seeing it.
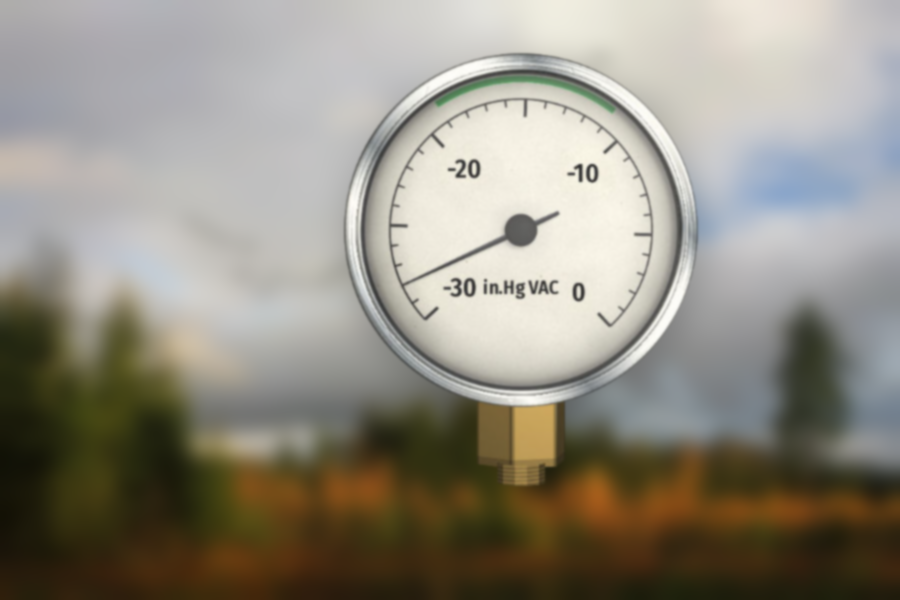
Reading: inHg -28
